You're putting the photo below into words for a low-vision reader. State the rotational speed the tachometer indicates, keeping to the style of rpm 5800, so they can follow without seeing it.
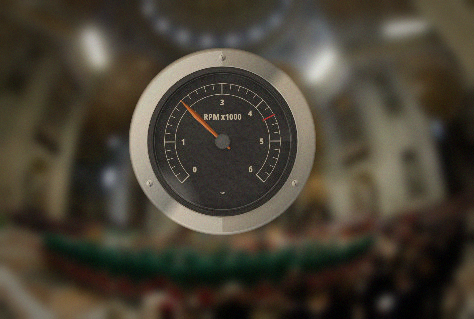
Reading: rpm 2000
